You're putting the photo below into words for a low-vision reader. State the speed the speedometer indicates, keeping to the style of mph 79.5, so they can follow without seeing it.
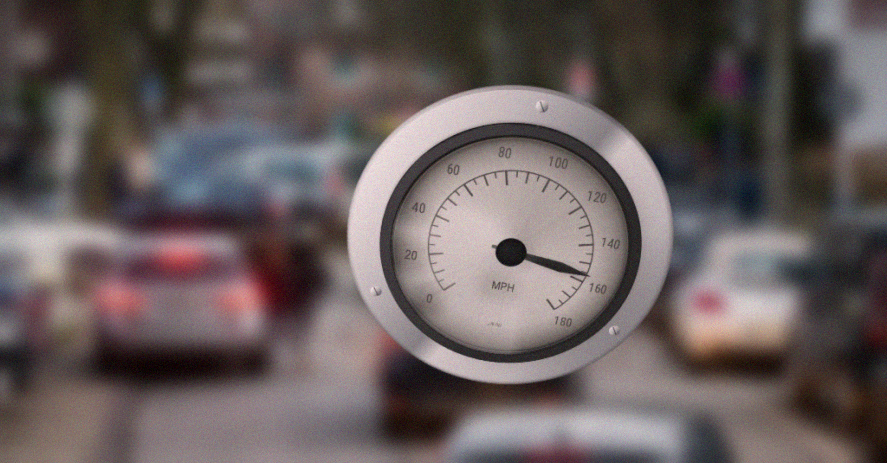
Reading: mph 155
